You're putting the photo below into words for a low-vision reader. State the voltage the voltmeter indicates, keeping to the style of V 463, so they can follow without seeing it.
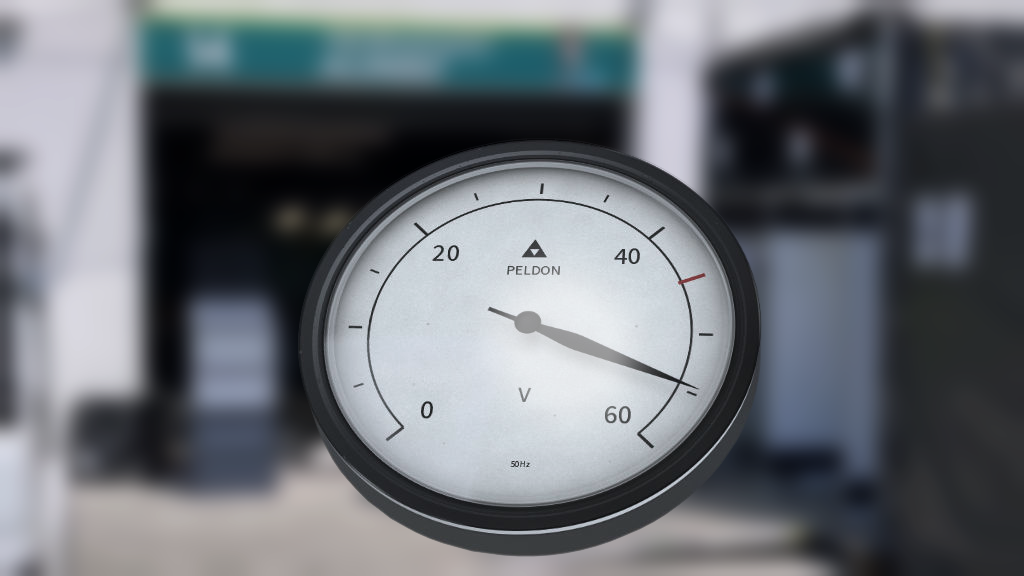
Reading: V 55
